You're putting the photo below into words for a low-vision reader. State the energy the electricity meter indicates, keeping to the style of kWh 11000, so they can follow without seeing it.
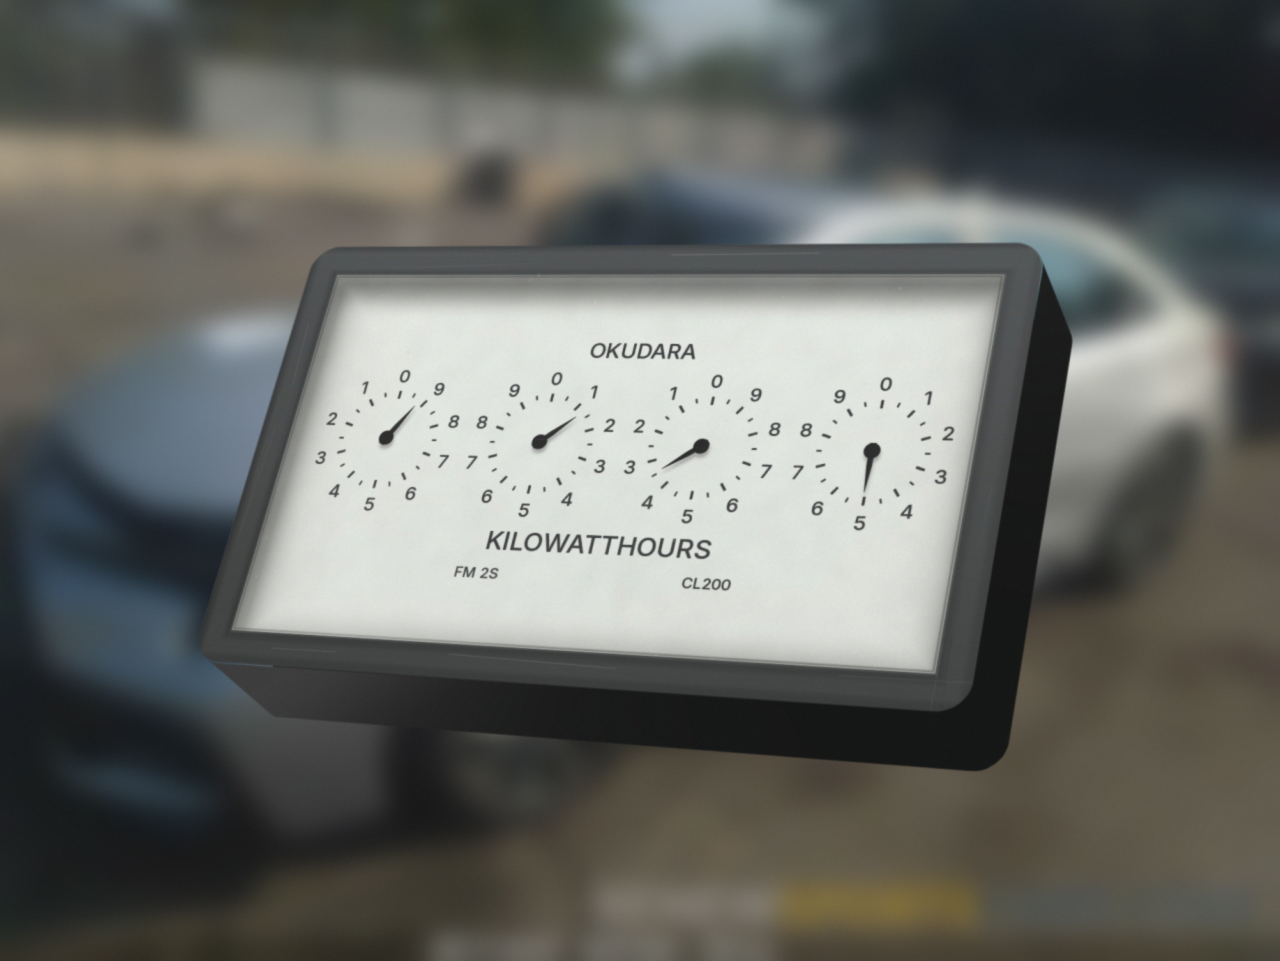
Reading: kWh 9135
